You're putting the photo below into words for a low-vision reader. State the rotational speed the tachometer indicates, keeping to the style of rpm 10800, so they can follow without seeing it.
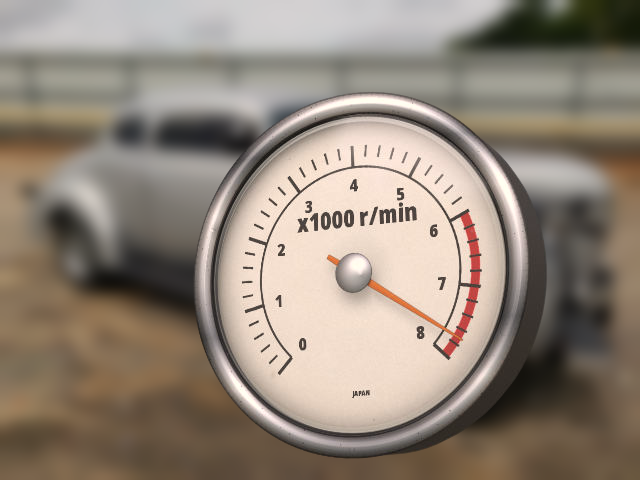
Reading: rpm 7700
